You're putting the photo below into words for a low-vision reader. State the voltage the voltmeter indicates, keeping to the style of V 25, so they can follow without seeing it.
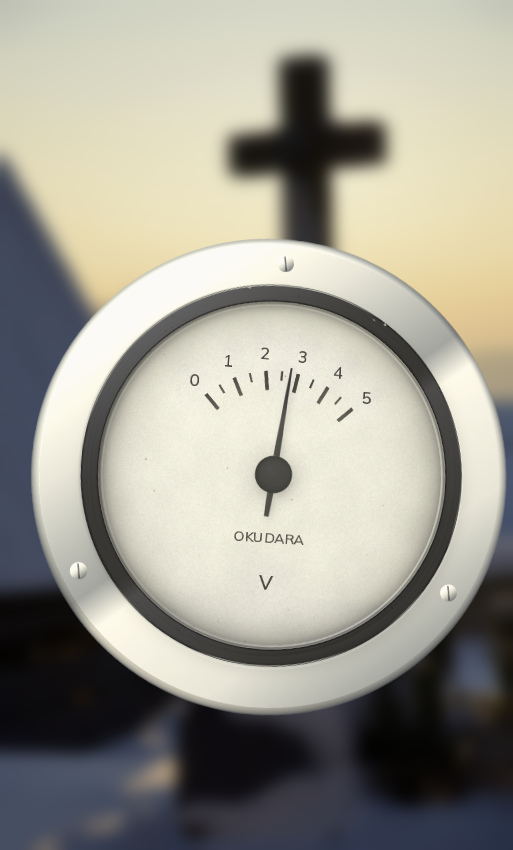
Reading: V 2.75
